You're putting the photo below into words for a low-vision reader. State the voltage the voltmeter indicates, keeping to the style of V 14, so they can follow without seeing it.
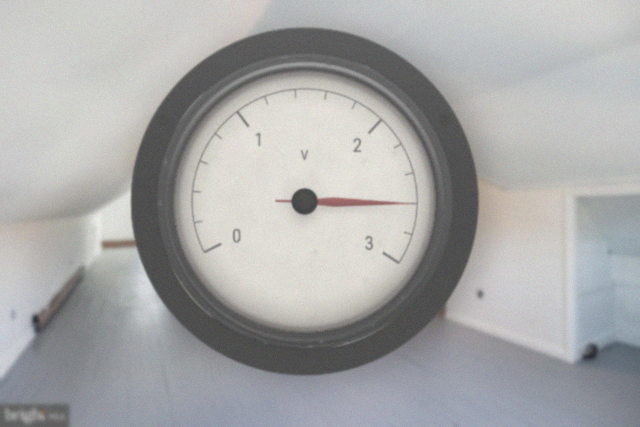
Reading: V 2.6
